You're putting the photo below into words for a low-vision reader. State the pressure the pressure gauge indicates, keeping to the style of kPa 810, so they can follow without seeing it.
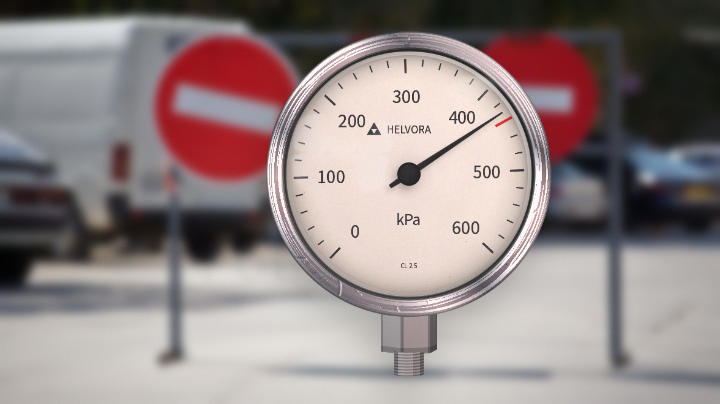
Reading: kPa 430
